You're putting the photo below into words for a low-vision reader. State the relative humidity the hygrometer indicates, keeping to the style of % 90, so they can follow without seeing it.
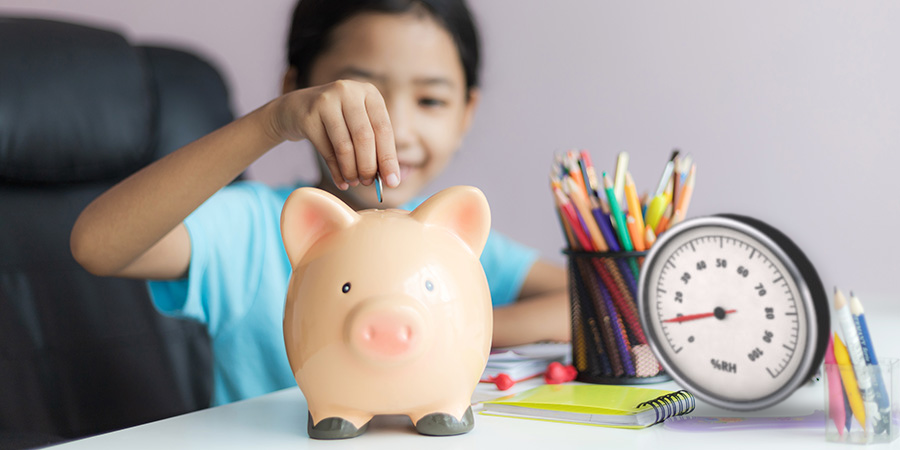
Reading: % 10
